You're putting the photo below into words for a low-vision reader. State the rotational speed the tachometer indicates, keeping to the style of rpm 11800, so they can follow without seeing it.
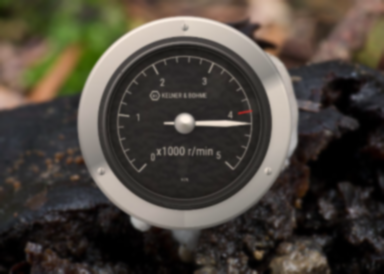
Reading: rpm 4200
